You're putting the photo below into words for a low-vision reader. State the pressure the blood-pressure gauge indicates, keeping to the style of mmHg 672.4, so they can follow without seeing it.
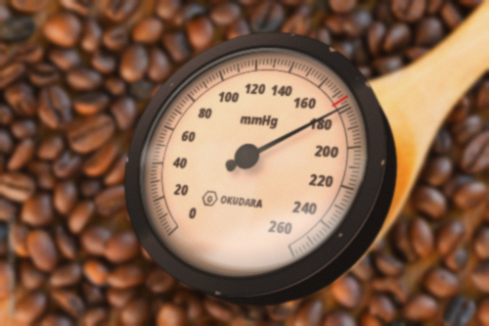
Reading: mmHg 180
